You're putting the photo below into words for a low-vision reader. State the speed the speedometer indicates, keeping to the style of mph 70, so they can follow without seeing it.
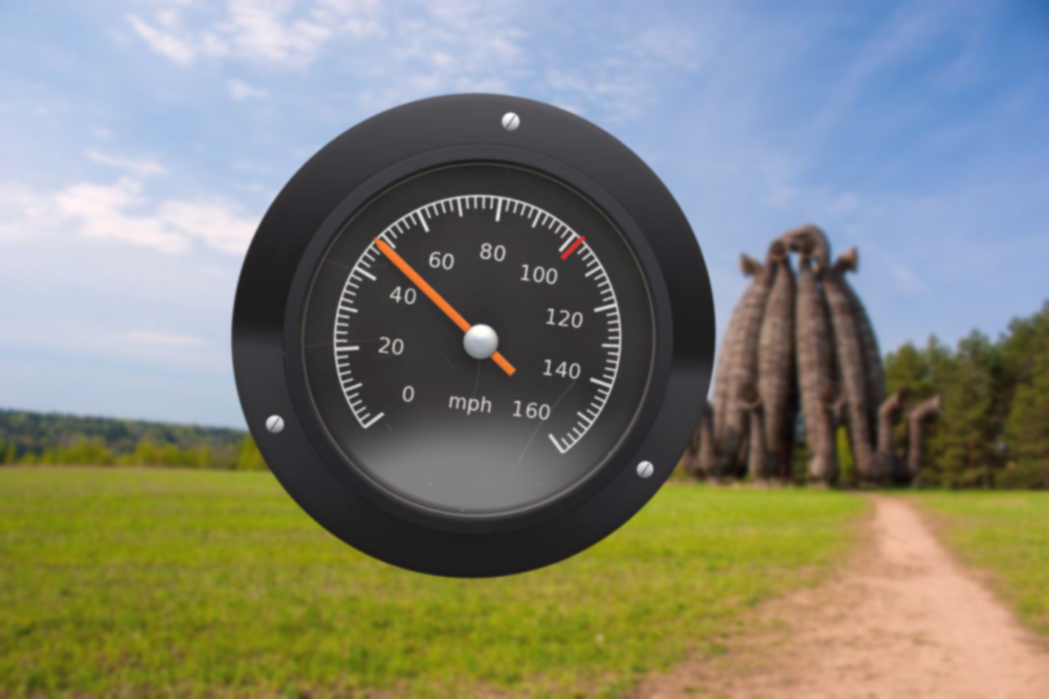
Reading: mph 48
